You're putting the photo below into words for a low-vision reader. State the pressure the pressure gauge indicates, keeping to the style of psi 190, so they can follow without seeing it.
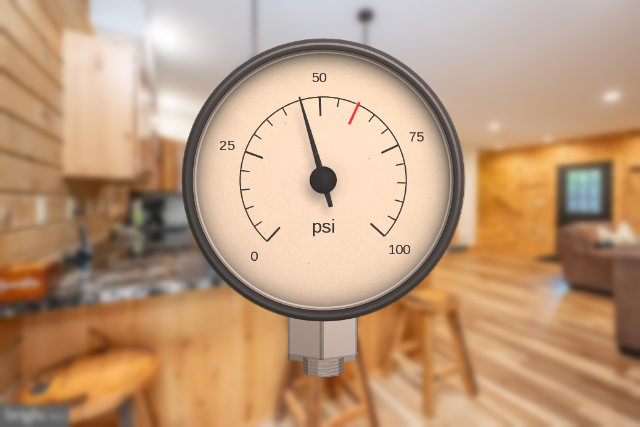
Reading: psi 45
